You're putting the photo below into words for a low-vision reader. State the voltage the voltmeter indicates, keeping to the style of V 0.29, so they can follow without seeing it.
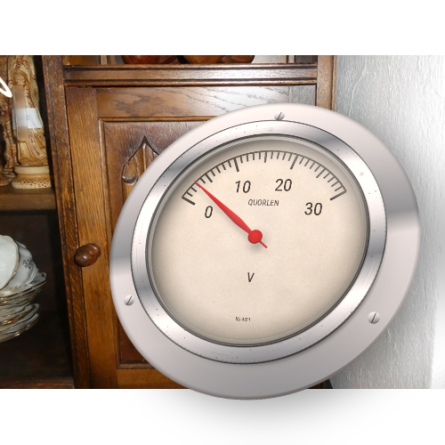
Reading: V 3
